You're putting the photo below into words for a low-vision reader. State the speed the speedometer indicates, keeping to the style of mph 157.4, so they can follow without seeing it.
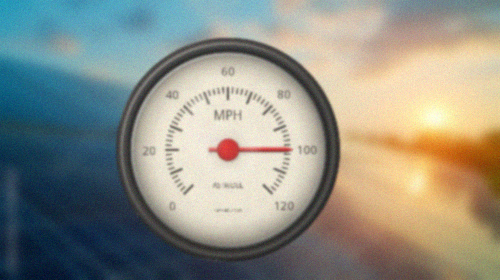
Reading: mph 100
